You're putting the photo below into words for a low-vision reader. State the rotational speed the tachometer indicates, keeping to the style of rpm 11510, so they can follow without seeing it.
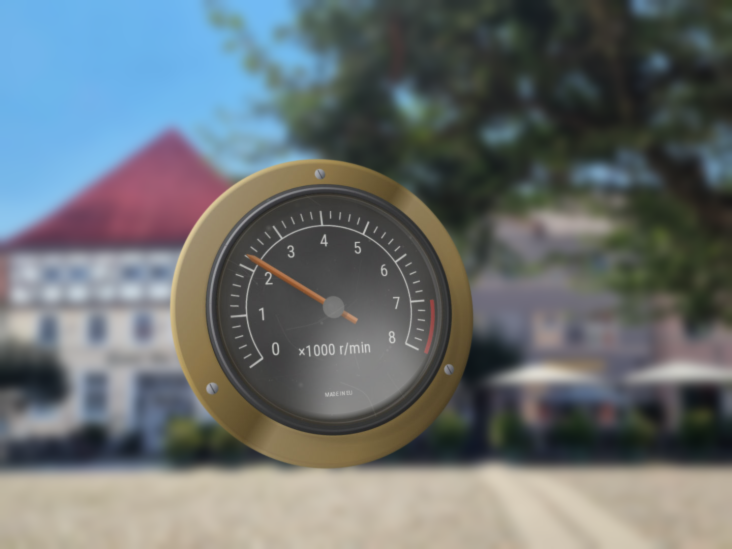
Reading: rpm 2200
